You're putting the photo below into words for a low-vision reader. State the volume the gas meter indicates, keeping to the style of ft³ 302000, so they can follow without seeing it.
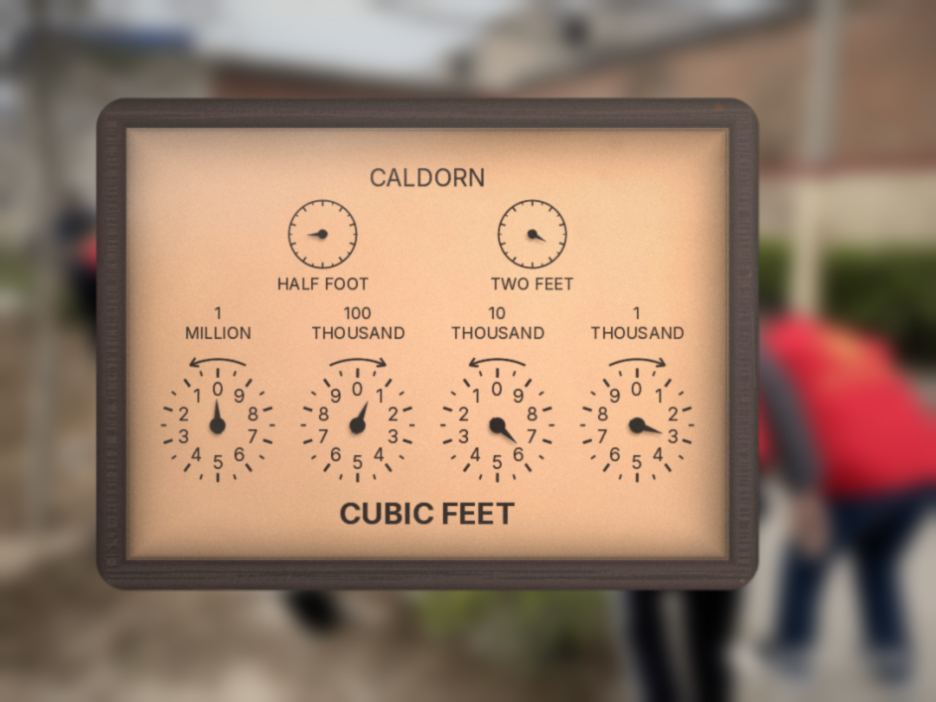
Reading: ft³ 6300
